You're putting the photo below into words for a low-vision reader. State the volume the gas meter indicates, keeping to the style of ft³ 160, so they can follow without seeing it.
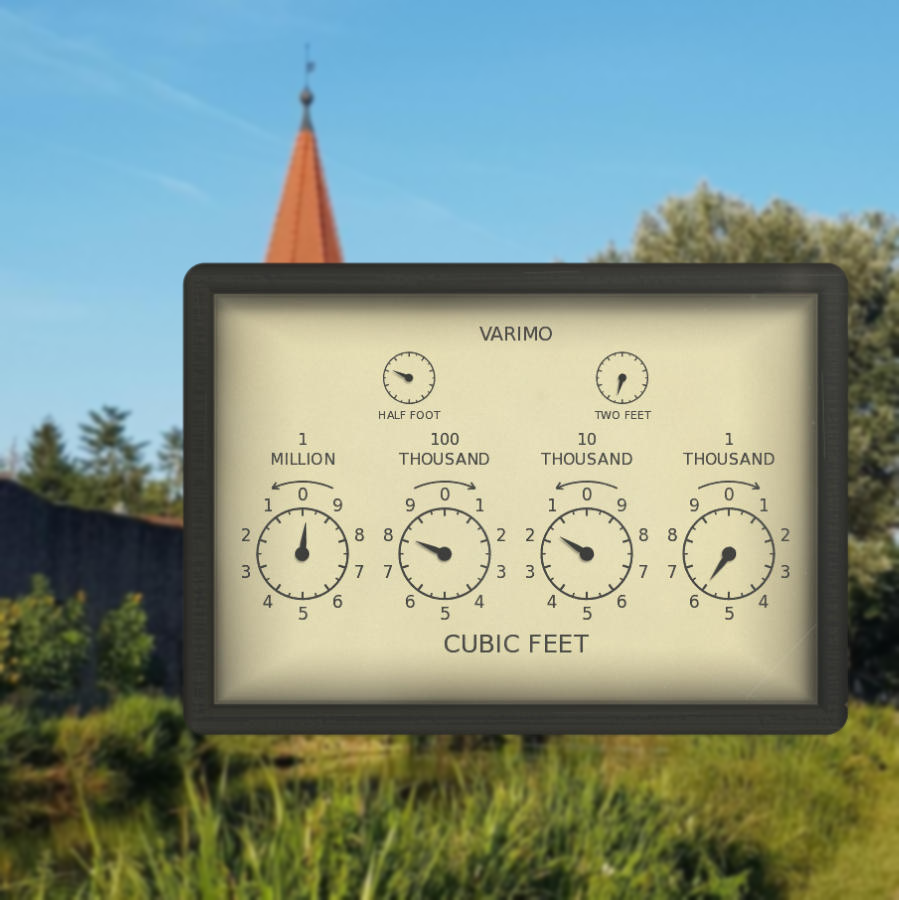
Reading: ft³ 981600
